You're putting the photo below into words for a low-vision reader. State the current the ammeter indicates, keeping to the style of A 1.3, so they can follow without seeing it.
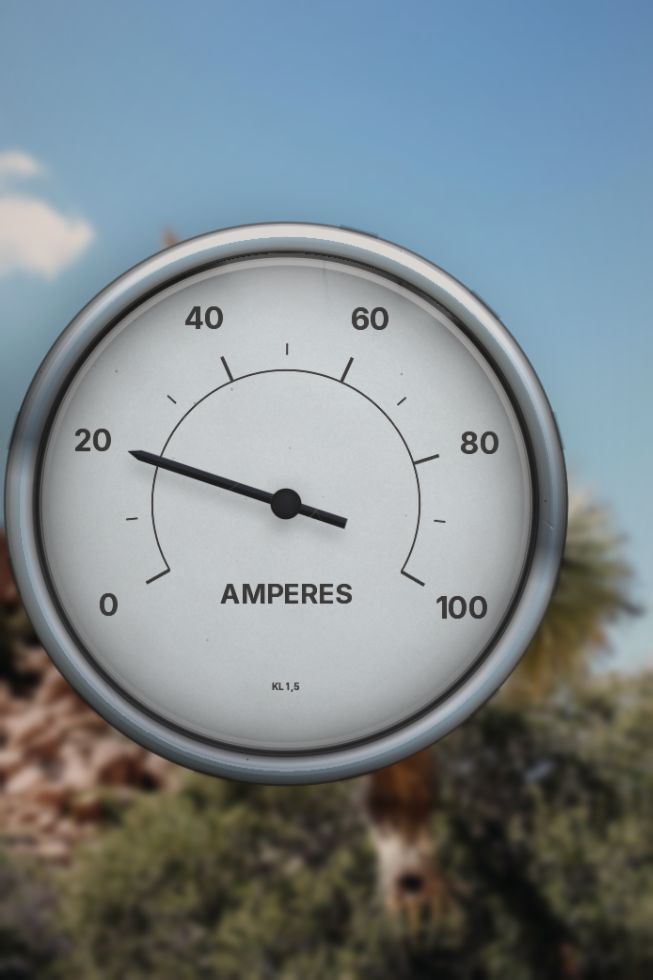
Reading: A 20
